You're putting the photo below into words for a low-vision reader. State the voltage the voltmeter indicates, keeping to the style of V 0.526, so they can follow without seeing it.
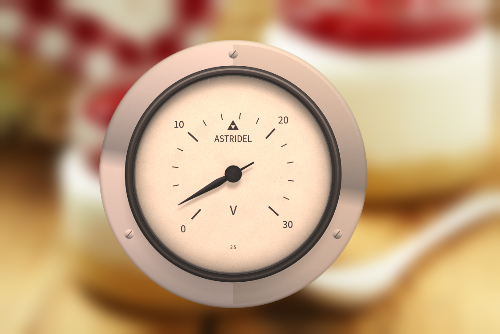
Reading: V 2
